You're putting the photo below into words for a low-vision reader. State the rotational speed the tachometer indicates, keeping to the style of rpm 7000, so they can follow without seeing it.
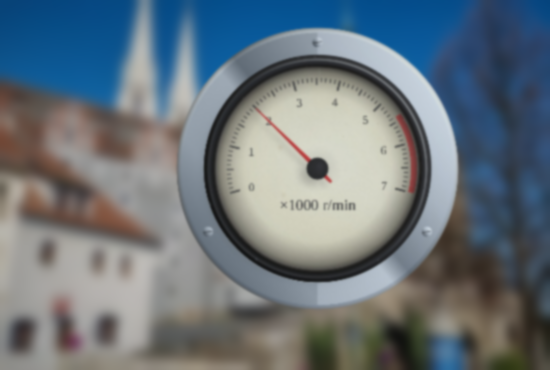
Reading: rpm 2000
